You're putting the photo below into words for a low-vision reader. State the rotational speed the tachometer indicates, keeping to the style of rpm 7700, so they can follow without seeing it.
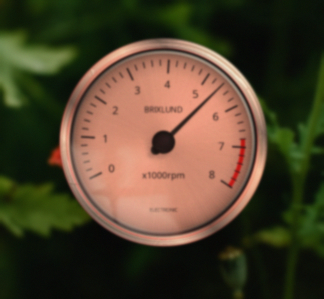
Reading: rpm 5400
